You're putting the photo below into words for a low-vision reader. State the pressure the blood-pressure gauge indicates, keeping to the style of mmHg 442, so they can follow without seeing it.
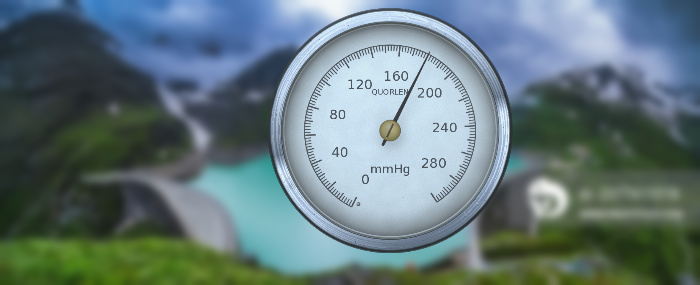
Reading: mmHg 180
